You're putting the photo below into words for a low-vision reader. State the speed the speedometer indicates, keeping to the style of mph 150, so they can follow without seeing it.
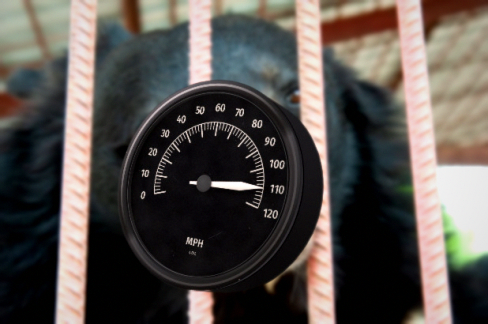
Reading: mph 110
